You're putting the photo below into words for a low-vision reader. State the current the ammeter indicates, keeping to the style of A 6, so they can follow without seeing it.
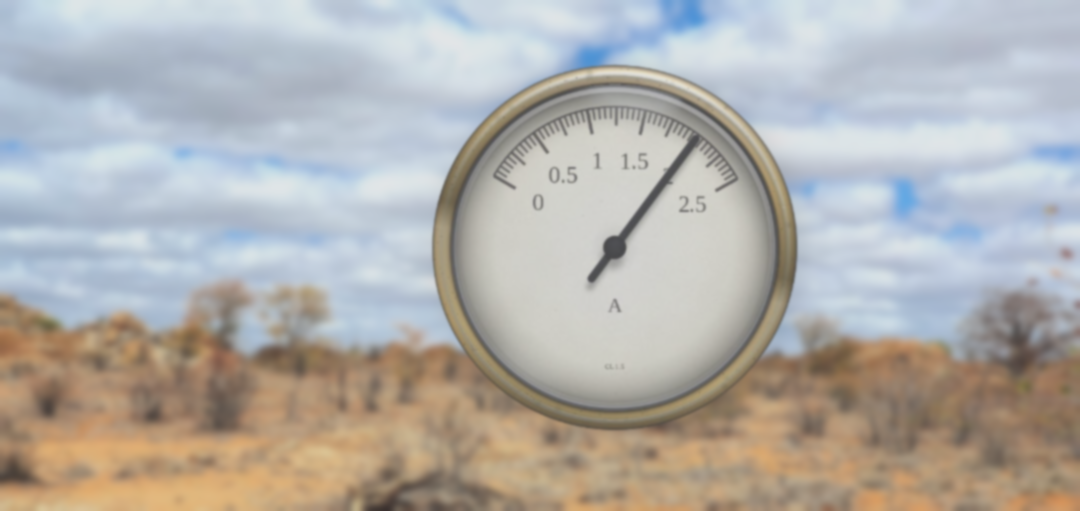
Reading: A 2
